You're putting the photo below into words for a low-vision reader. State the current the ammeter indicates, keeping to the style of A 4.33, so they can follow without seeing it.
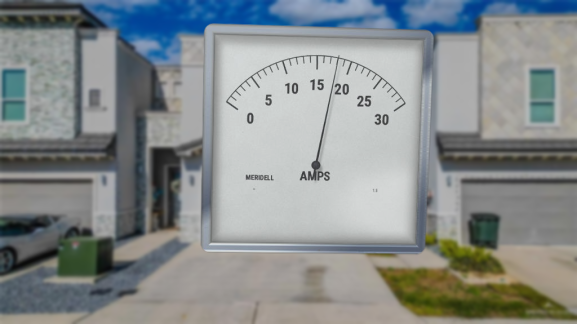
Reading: A 18
